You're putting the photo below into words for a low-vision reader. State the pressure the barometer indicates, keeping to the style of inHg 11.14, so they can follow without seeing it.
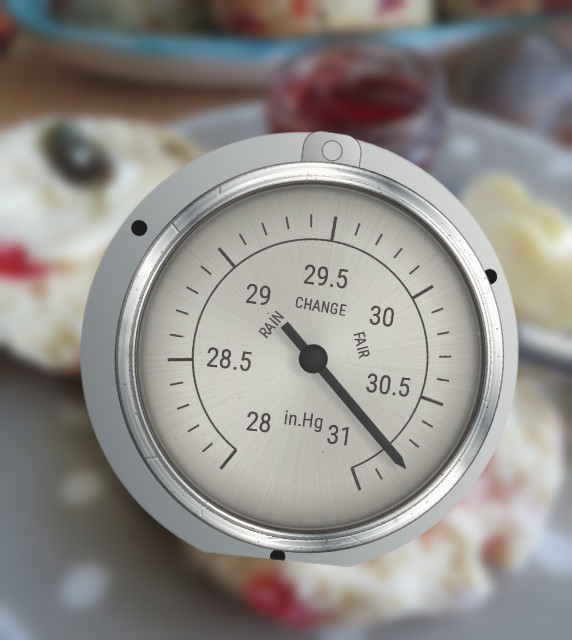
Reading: inHg 30.8
